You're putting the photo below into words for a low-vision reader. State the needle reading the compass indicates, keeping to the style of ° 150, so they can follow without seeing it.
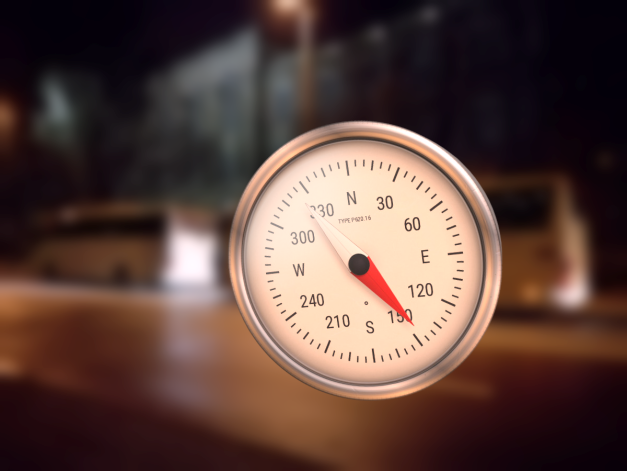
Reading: ° 145
